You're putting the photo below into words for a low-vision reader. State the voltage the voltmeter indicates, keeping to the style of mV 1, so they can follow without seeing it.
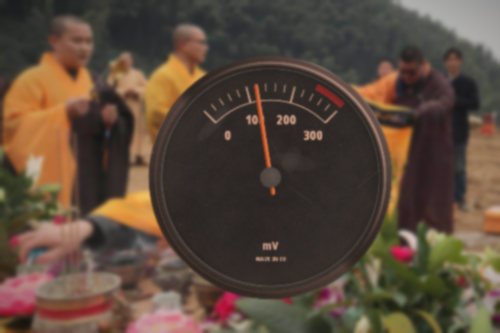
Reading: mV 120
